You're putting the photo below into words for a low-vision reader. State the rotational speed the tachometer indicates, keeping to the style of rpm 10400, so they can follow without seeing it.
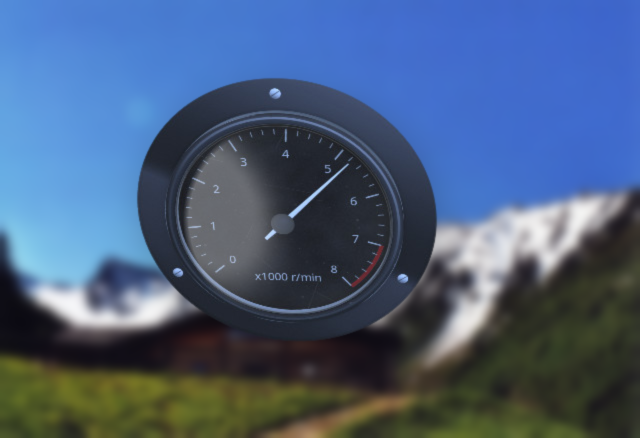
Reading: rpm 5200
